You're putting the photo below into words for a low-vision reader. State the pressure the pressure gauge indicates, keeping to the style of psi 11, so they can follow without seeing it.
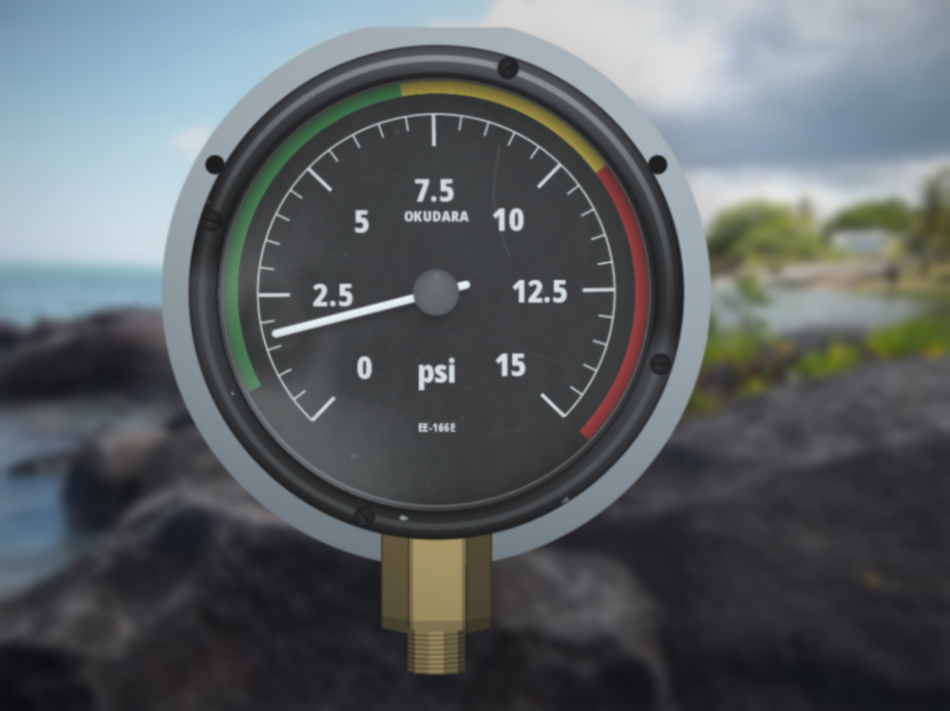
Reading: psi 1.75
